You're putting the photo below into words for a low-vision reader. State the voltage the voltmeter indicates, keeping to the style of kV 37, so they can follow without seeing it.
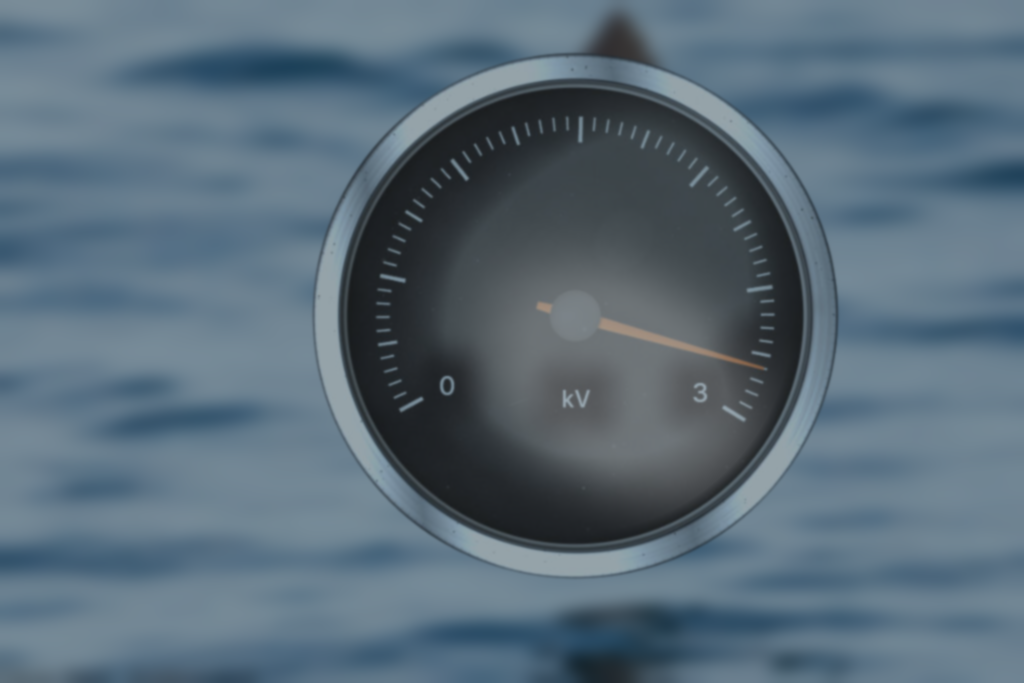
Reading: kV 2.8
